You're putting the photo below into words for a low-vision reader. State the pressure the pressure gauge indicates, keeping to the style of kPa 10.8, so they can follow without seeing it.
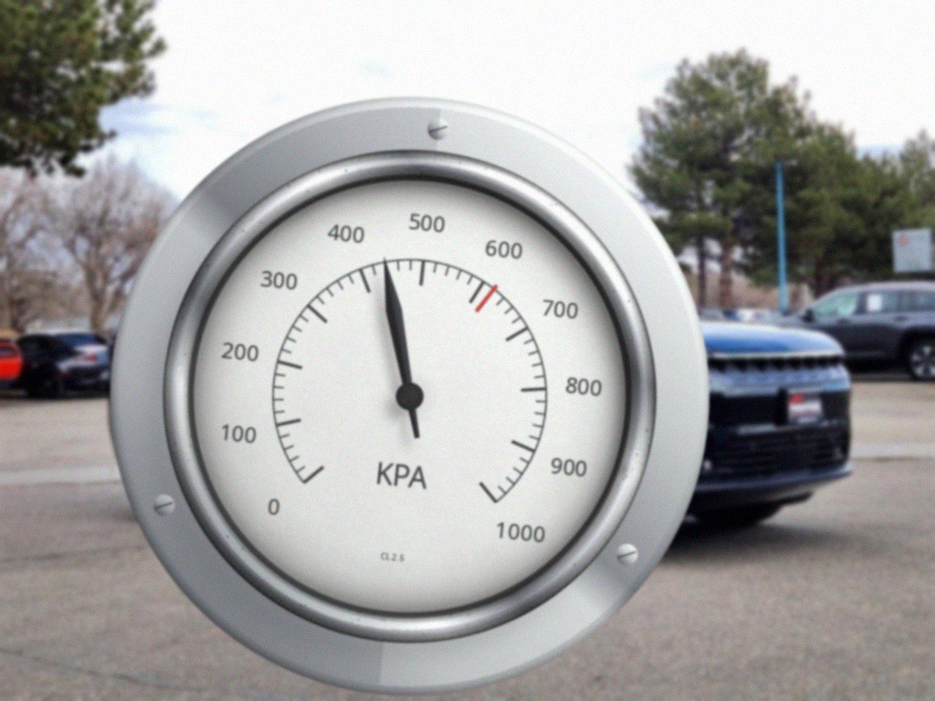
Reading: kPa 440
